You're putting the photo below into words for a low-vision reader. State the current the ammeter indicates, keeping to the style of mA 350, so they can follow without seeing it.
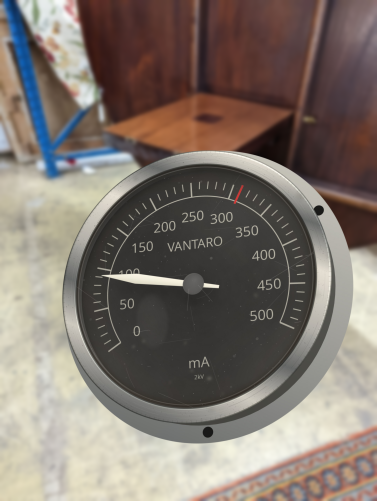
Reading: mA 90
